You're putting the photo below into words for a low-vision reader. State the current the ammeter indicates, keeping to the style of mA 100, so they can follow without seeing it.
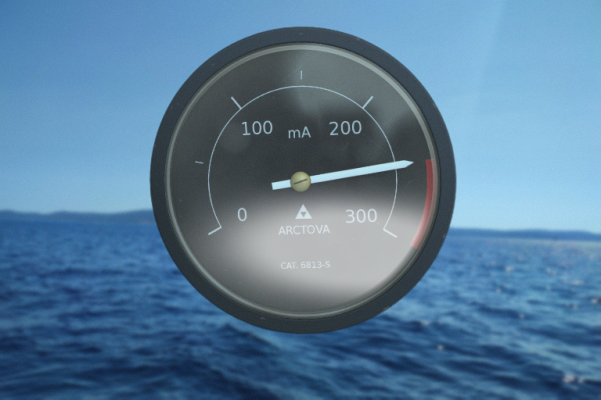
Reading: mA 250
